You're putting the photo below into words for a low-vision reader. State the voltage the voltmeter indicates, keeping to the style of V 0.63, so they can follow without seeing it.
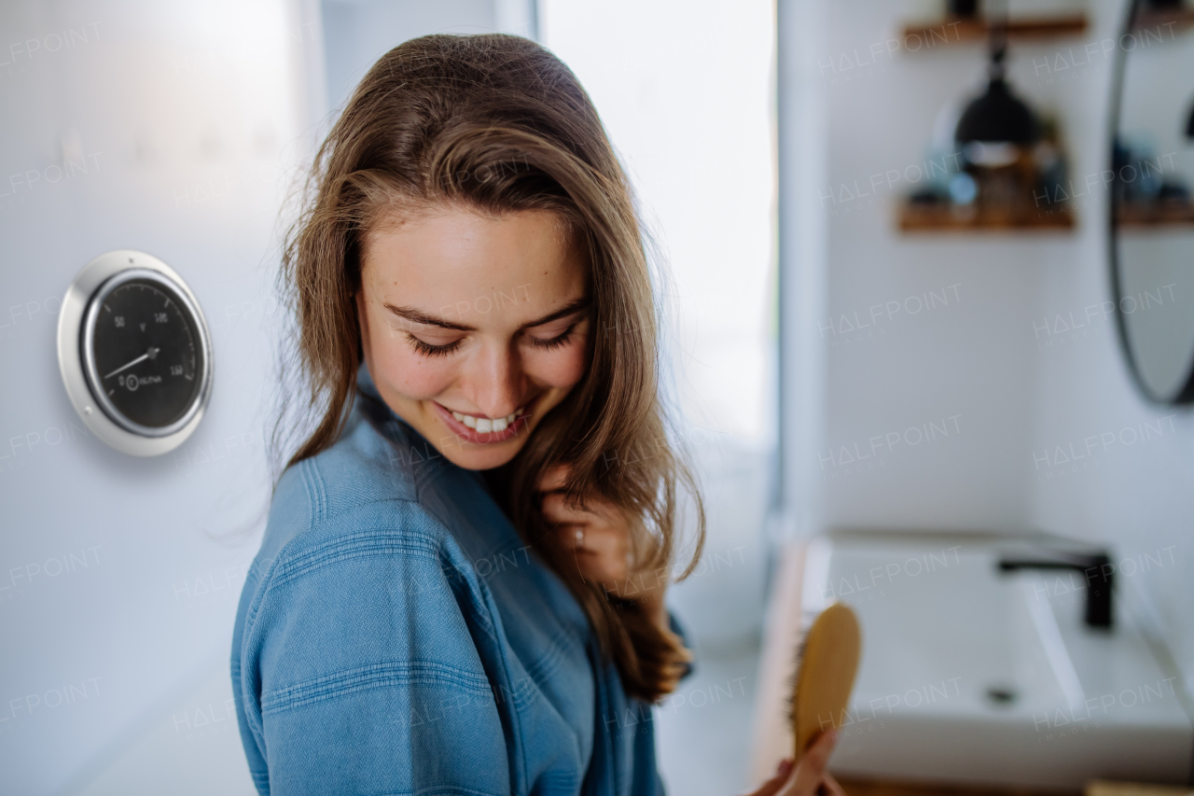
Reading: V 10
